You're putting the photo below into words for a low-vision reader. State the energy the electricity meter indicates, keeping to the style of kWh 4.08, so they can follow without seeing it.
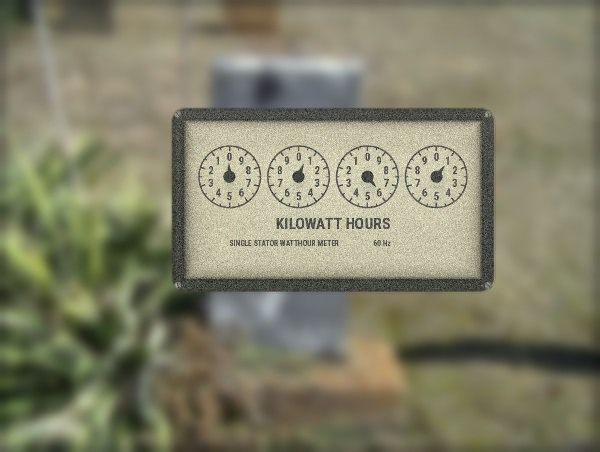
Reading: kWh 61
